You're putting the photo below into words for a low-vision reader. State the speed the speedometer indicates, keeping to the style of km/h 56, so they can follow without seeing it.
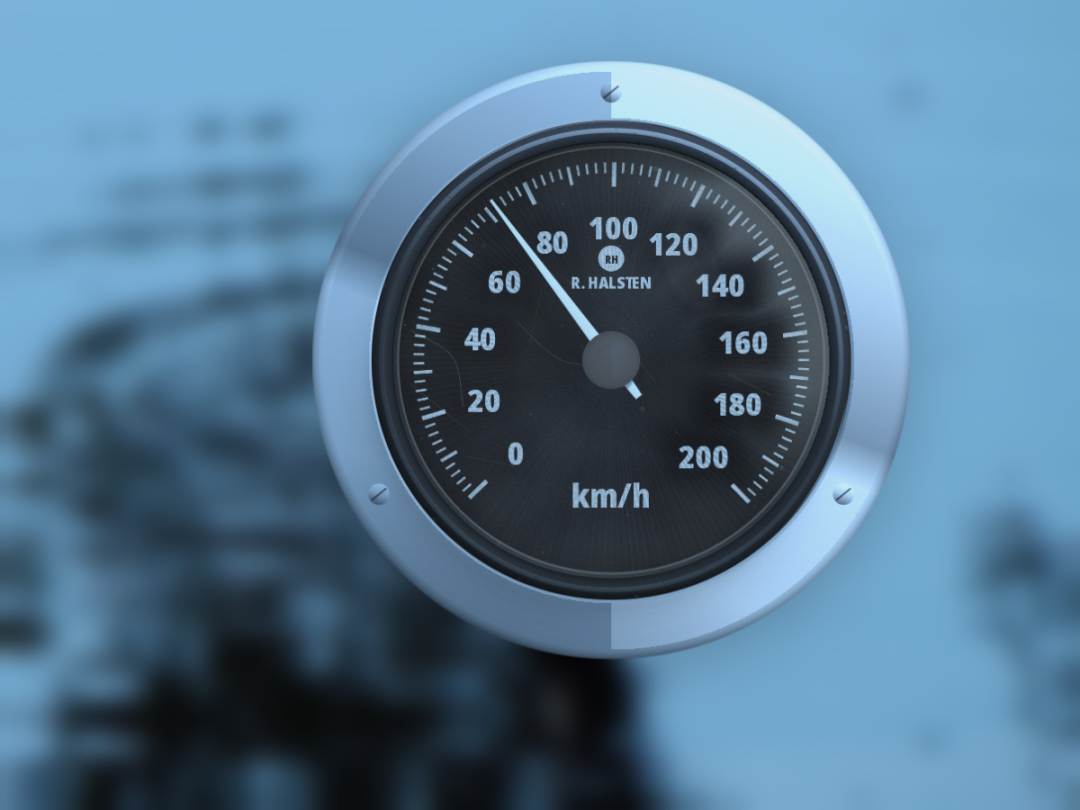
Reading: km/h 72
